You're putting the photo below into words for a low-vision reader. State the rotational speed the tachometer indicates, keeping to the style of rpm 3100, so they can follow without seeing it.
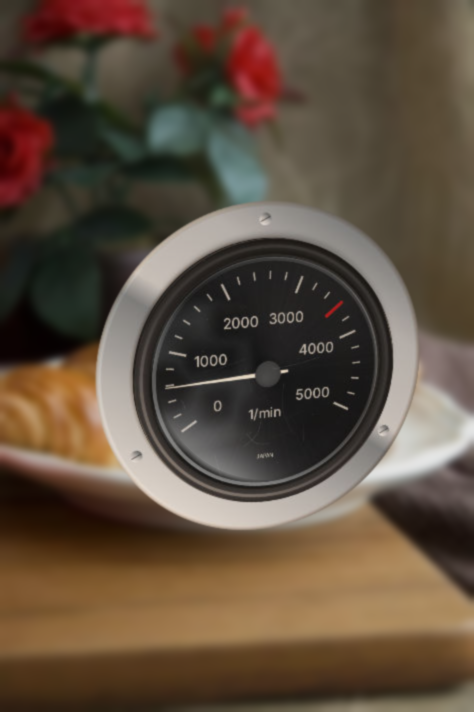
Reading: rpm 600
